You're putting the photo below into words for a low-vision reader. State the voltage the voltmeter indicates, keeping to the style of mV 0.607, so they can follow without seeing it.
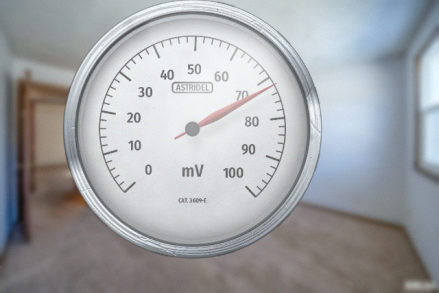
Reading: mV 72
